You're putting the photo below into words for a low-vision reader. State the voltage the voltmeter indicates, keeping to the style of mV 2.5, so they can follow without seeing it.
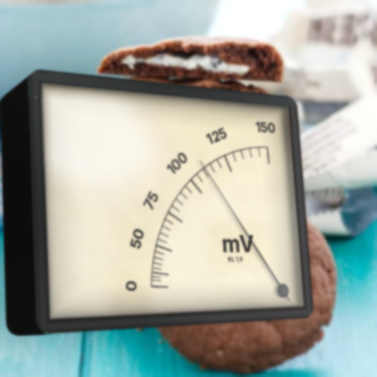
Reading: mV 110
